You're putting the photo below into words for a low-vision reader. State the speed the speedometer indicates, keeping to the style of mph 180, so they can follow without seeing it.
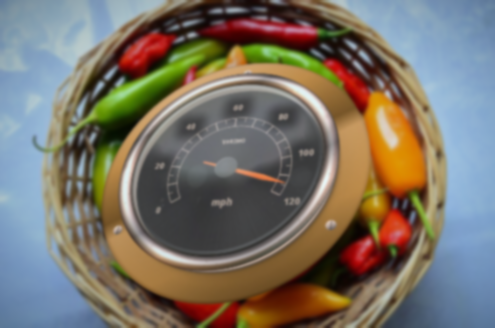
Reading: mph 115
